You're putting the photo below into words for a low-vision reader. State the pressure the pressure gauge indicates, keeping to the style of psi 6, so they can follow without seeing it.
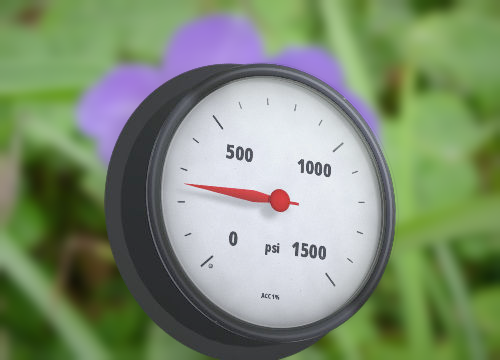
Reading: psi 250
